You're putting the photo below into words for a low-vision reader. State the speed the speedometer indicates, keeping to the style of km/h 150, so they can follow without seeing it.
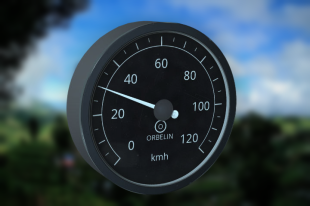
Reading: km/h 30
